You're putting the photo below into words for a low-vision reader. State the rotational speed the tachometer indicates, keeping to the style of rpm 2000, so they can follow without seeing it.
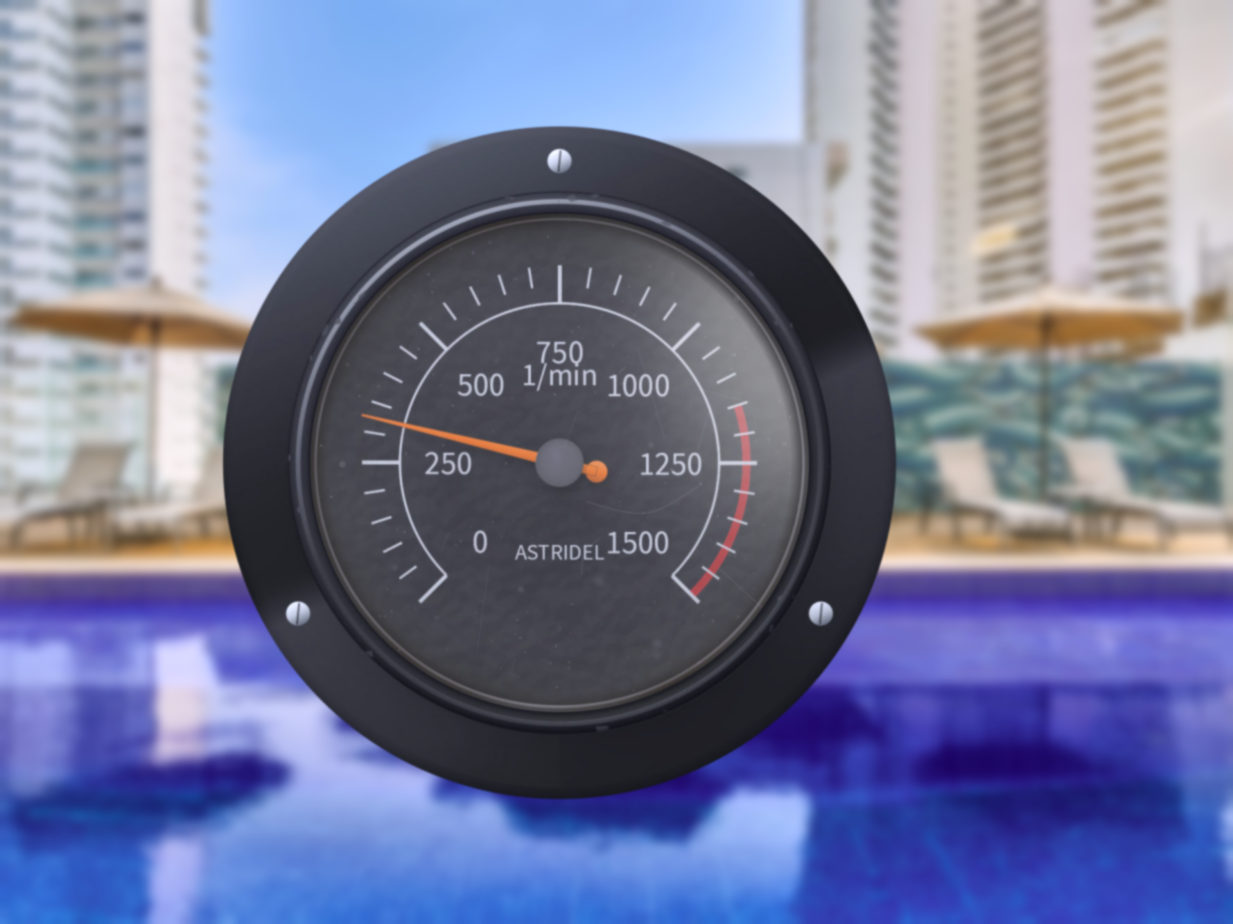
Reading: rpm 325
